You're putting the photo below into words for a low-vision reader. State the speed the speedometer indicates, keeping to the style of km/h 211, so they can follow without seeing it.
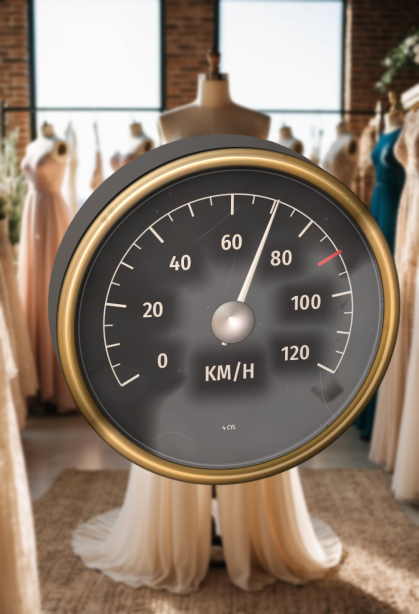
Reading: km/h 70
